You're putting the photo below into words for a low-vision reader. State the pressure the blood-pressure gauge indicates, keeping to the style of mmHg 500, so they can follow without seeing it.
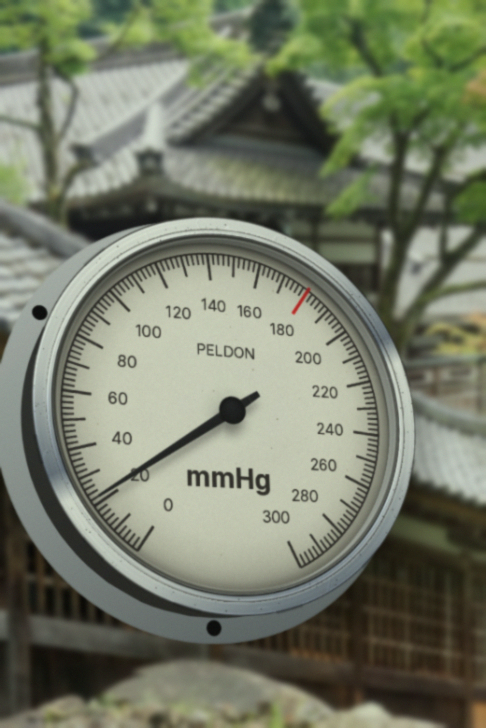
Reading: mmHg 22
